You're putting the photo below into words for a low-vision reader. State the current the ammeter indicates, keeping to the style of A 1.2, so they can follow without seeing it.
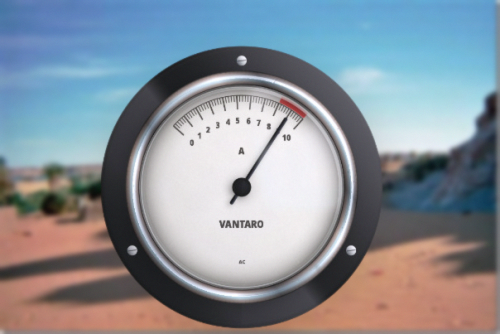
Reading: A 9
